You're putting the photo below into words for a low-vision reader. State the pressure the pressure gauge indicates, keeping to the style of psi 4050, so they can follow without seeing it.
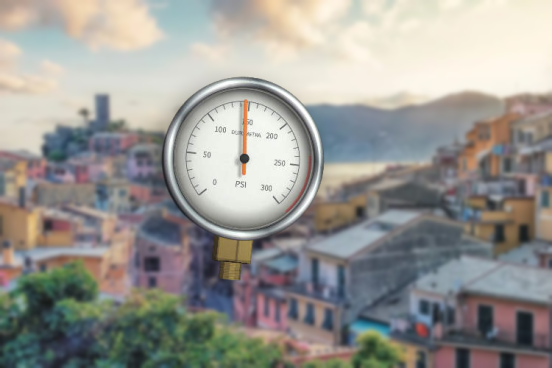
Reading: psi 145
